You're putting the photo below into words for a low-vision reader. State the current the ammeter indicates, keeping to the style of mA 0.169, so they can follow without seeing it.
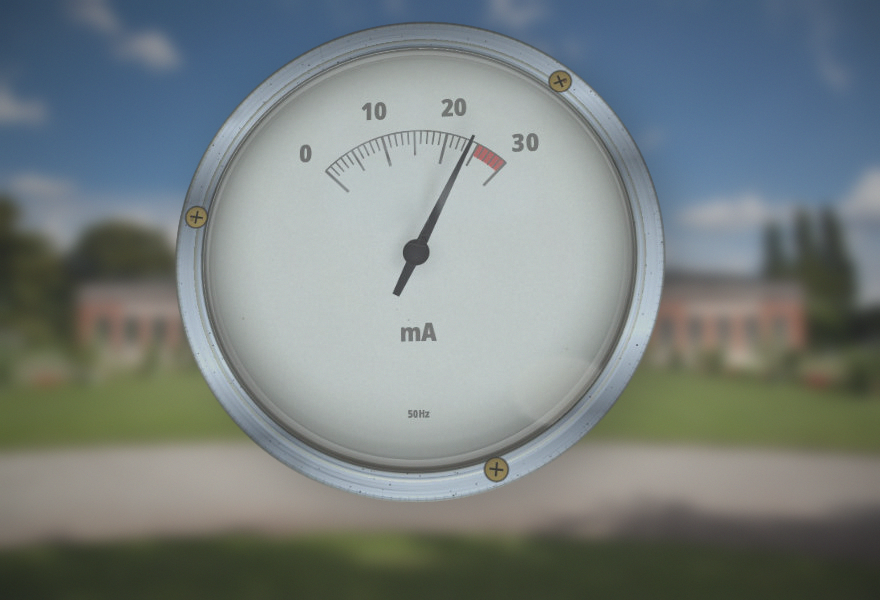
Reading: mA 24
